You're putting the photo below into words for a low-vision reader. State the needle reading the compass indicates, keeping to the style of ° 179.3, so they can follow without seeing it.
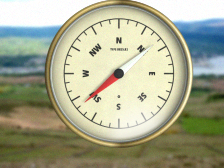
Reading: ° 230
